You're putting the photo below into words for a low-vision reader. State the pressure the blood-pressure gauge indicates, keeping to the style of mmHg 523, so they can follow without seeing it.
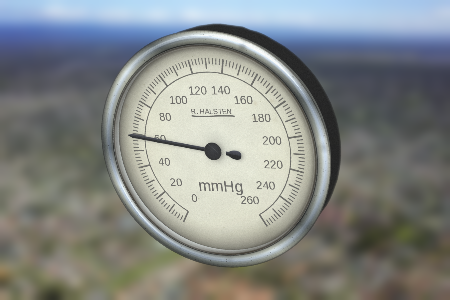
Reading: mmHg 60
